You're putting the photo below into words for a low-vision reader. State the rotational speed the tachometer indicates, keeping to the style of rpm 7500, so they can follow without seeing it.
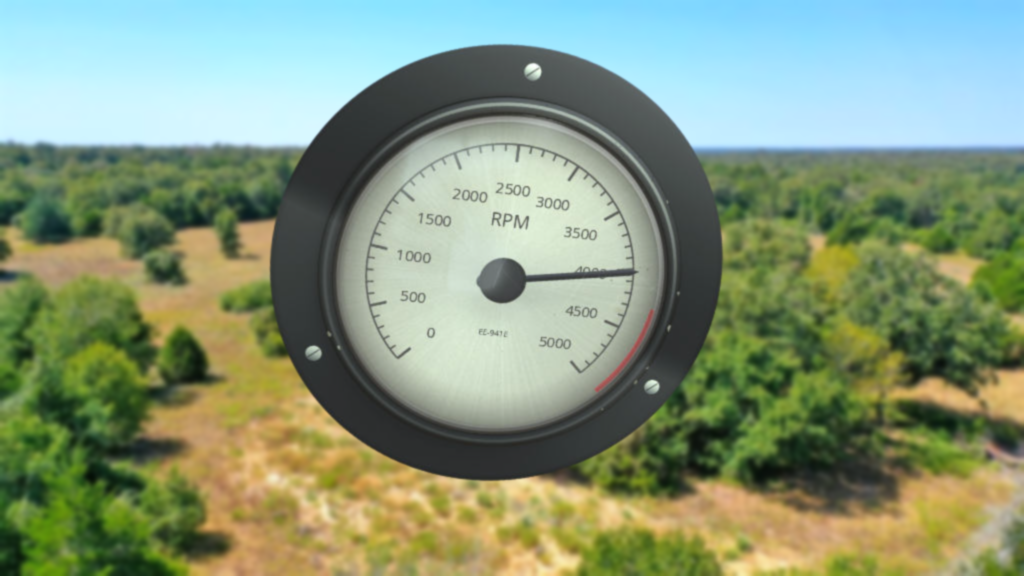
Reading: rpm 4000
